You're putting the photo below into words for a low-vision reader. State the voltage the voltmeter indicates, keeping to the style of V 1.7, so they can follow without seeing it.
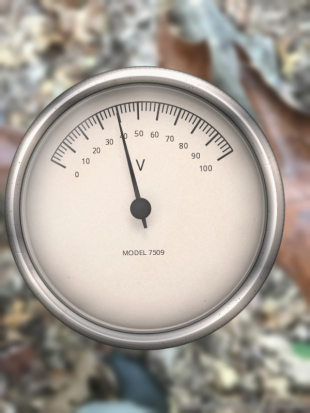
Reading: V 40
